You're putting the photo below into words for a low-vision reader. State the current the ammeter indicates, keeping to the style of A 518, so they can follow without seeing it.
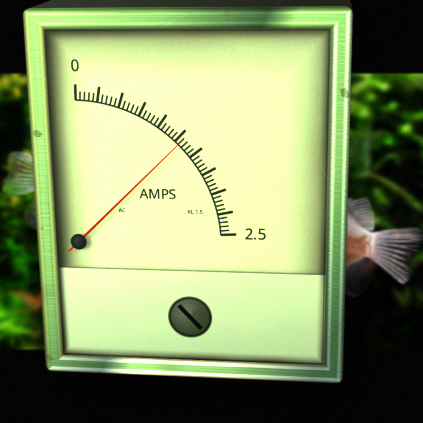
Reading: A 1.3
